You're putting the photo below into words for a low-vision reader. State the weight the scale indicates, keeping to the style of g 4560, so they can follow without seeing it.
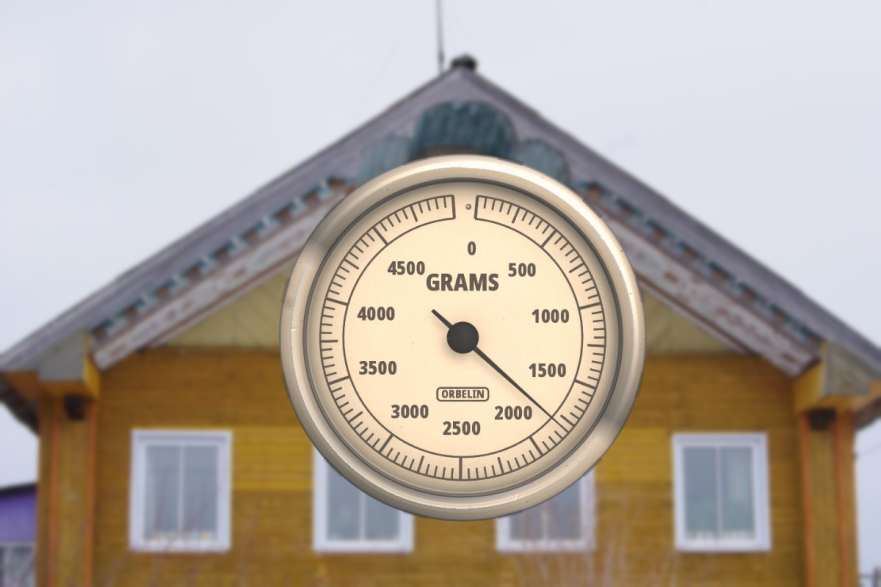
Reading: g 1800
